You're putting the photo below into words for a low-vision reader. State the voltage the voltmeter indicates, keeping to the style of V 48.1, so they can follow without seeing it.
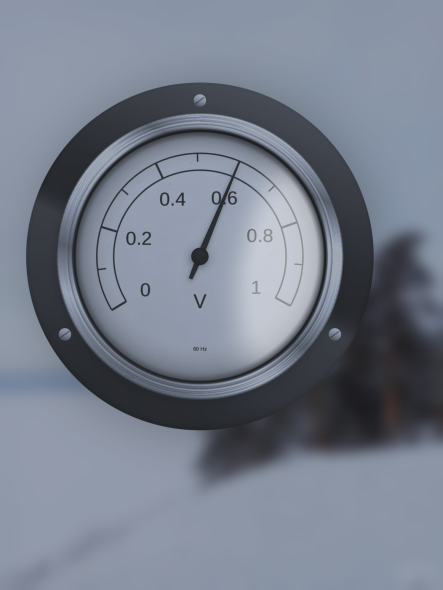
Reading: V 0.6
